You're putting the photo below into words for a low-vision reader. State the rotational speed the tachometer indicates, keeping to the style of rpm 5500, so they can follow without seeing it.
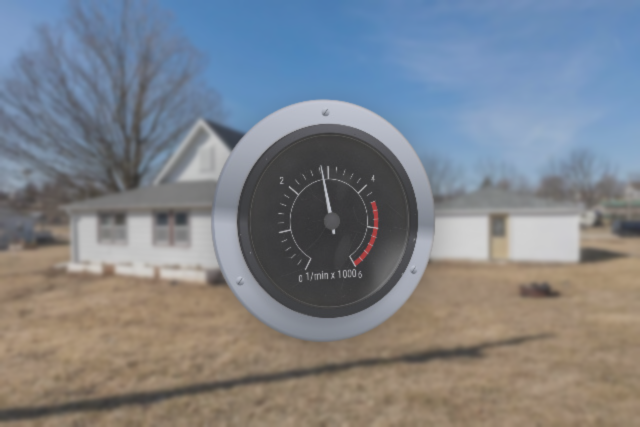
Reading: rpm 2800
